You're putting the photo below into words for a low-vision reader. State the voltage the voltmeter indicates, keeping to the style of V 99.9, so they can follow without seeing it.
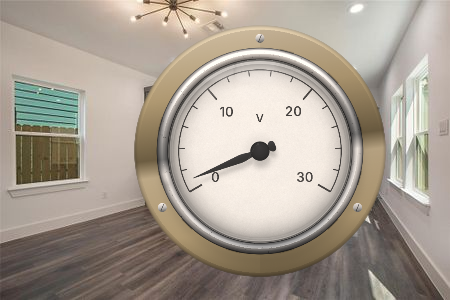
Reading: V 1
